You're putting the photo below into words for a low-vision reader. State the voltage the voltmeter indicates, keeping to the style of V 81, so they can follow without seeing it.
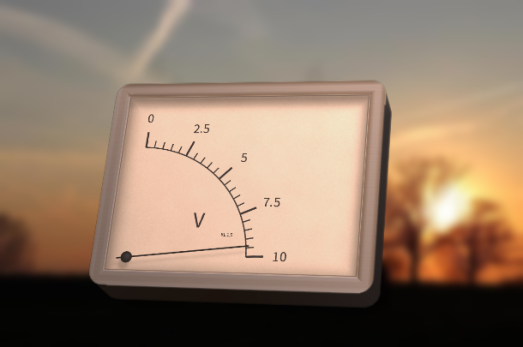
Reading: V 9.5
